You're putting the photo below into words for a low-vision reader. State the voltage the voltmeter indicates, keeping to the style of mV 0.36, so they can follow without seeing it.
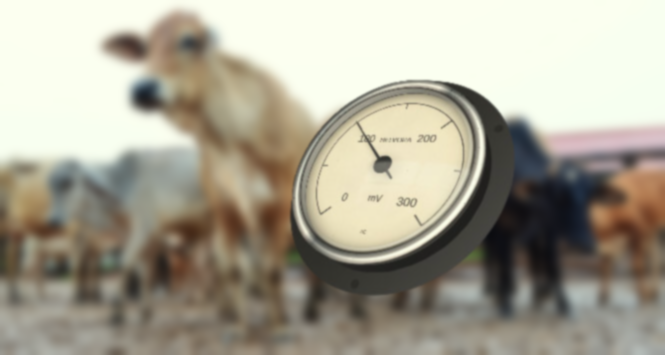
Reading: mV 100
